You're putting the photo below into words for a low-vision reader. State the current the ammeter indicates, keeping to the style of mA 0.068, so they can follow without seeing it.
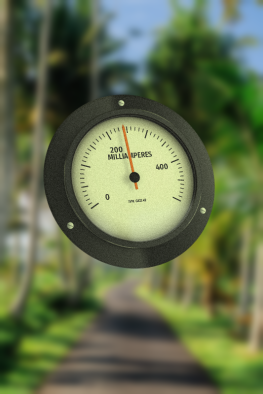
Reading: mA 240
